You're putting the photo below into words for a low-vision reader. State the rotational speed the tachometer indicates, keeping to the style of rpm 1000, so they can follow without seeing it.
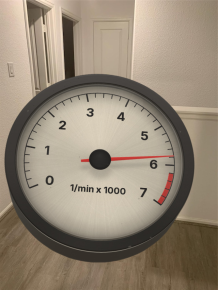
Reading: rpm 5800
